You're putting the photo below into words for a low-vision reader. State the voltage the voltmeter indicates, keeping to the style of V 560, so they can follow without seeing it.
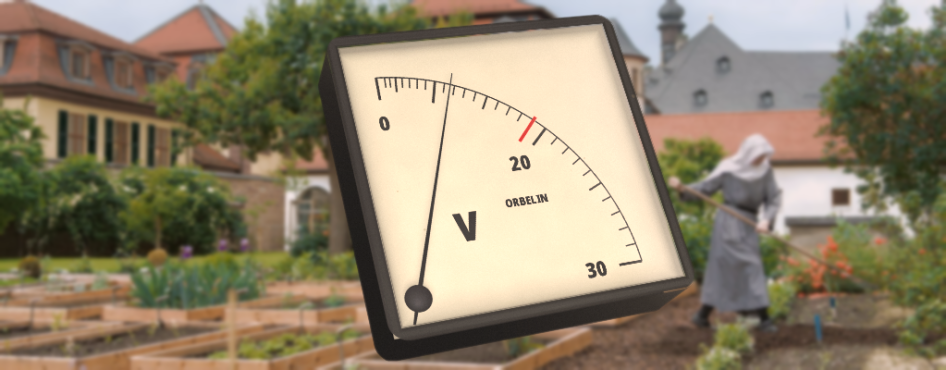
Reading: V 11.5
